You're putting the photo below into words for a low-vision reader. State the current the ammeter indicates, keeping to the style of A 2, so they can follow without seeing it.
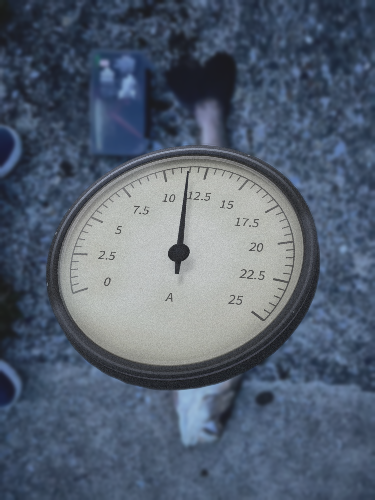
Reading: A 11.5
